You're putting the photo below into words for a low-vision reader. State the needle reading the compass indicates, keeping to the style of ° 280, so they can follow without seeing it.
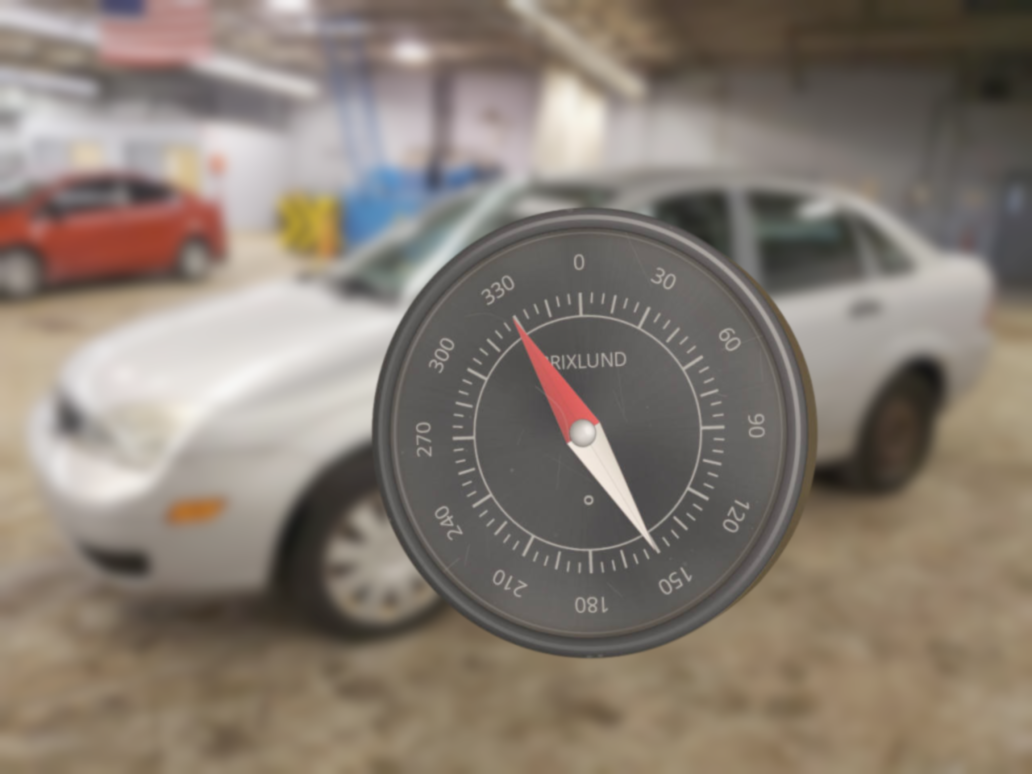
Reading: ° 330
